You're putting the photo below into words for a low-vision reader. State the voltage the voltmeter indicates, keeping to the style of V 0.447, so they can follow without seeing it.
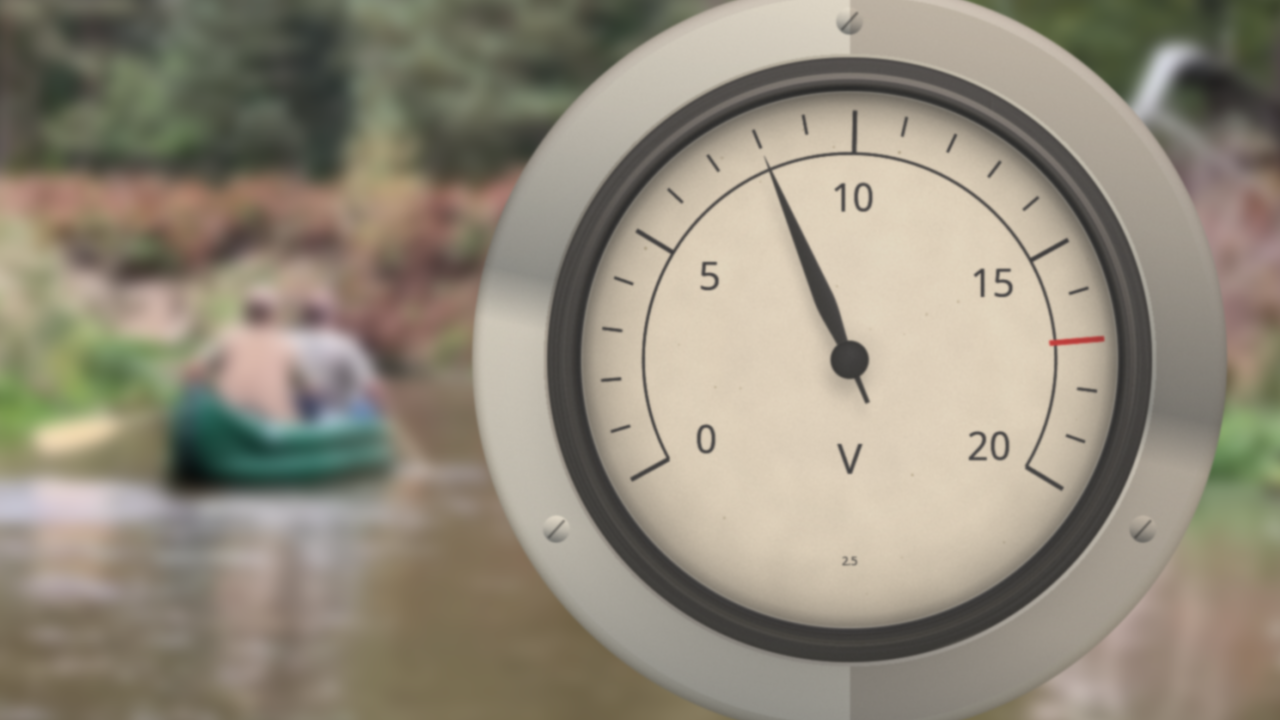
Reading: V 8
